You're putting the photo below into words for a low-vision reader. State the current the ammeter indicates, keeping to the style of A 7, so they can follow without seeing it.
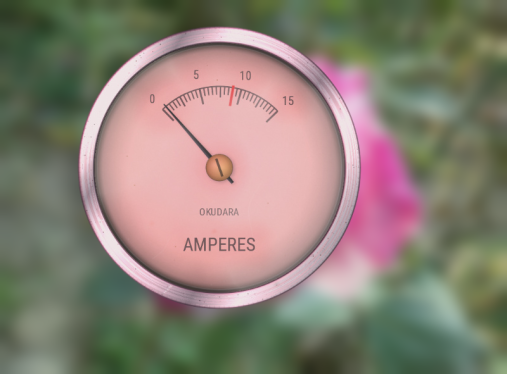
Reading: A 0.5
